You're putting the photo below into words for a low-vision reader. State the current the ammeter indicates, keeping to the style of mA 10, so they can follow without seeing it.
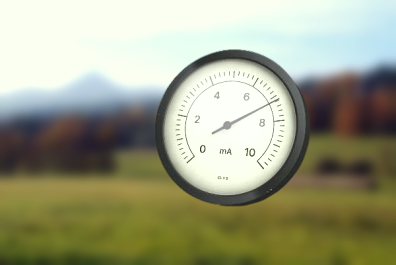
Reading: mA 7.2
